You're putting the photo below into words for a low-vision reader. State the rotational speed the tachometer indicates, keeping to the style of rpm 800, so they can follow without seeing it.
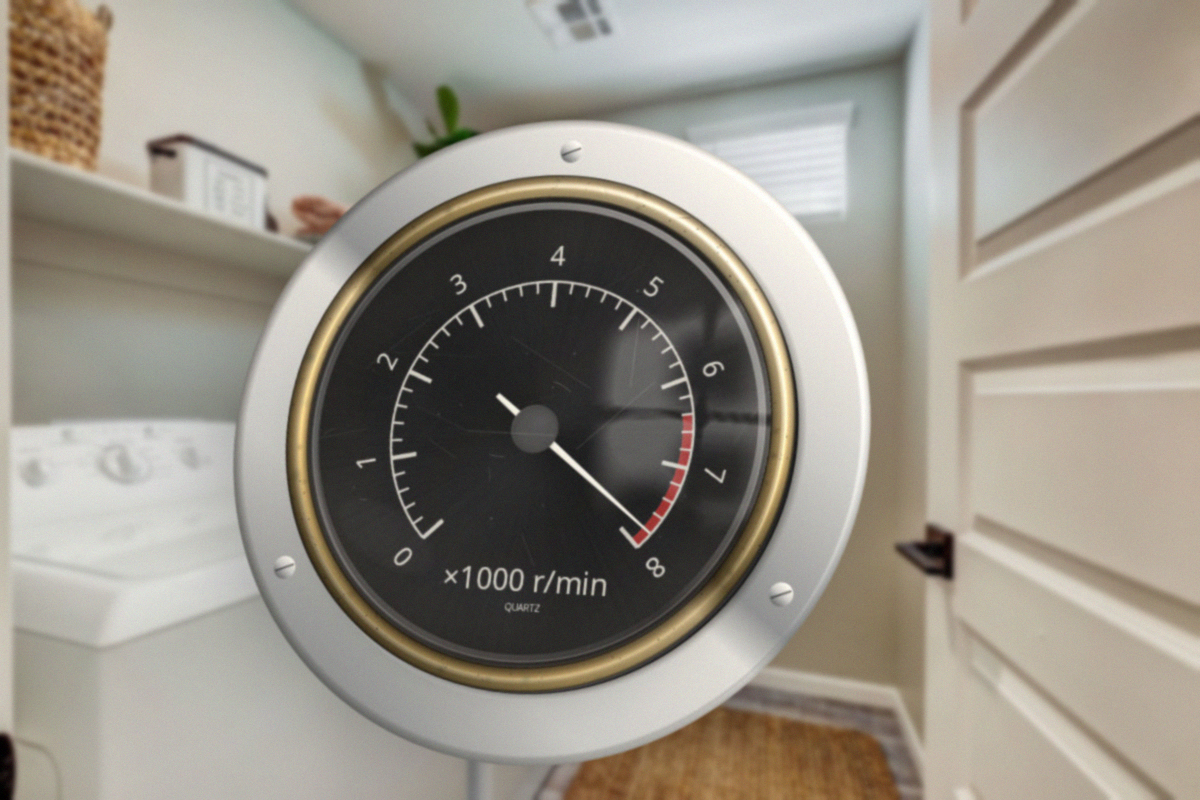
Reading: rpm 7800
